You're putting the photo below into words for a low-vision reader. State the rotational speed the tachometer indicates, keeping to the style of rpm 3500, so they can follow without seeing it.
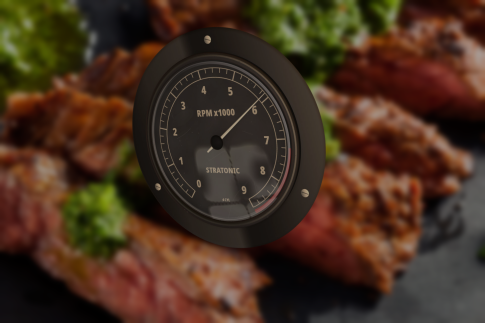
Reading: rpm 5900
